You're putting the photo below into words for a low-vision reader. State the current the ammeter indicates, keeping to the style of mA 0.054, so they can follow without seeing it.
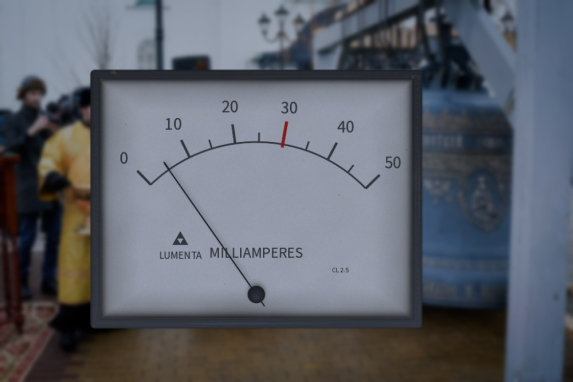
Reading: mA 5
